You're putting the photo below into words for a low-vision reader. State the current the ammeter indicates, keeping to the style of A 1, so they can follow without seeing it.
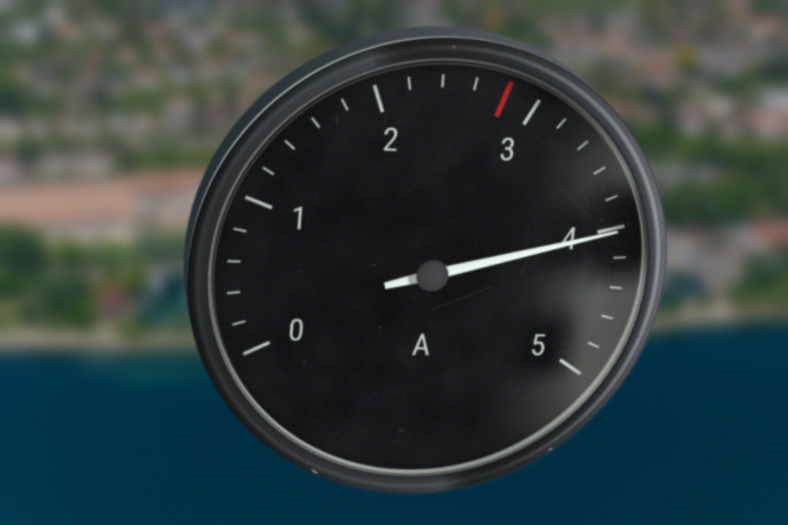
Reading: A 4
